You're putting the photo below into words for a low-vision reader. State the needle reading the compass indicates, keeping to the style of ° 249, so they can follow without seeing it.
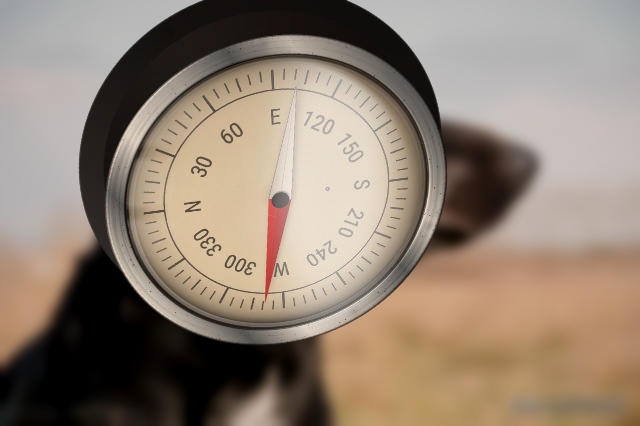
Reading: ° 280
